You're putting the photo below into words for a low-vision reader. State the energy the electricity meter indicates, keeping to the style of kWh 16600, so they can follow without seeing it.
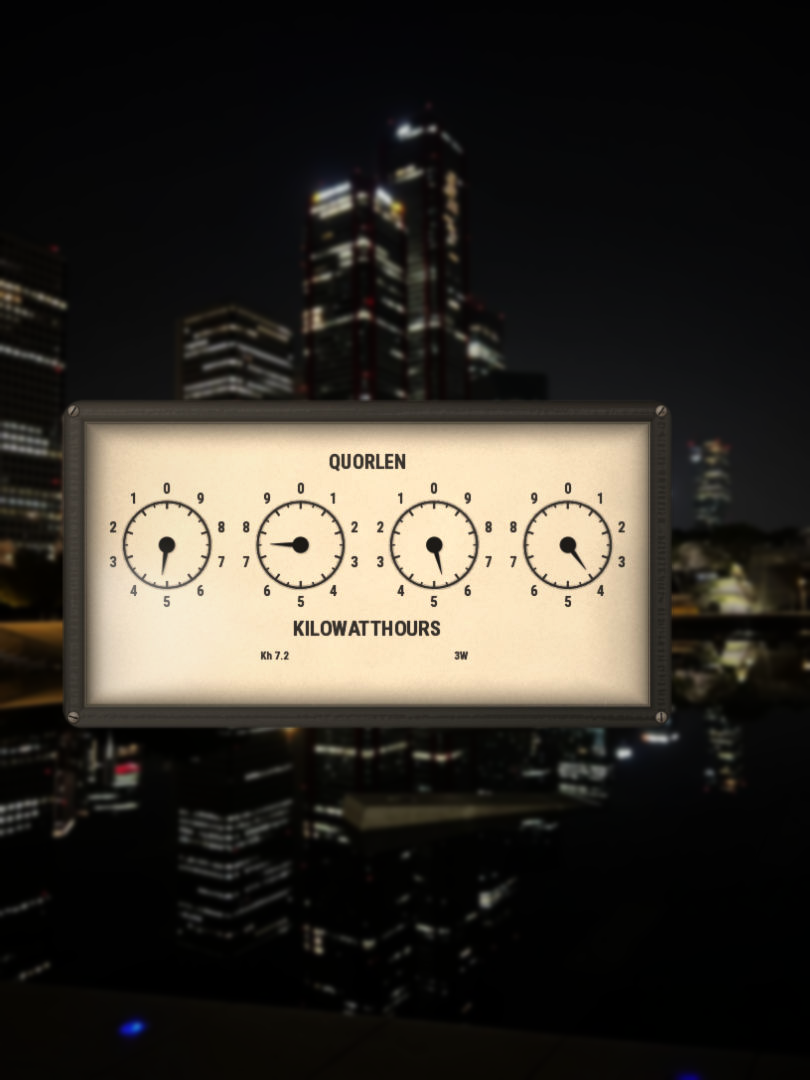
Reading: kWh 4754
